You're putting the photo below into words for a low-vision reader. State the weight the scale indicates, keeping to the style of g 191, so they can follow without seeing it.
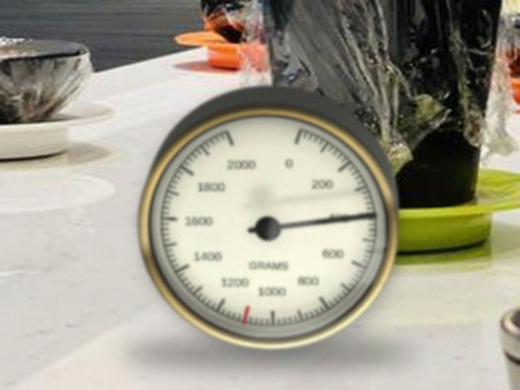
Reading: g 400
